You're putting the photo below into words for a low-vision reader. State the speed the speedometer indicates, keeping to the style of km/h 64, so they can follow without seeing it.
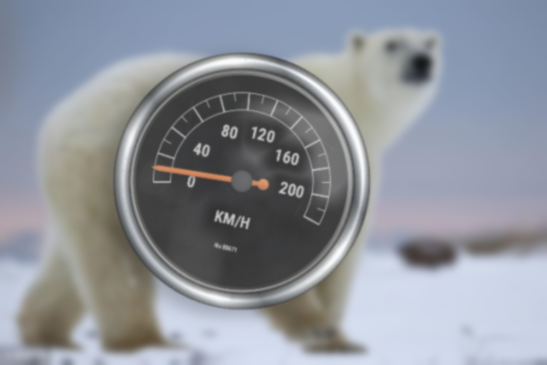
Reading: km/h 10
